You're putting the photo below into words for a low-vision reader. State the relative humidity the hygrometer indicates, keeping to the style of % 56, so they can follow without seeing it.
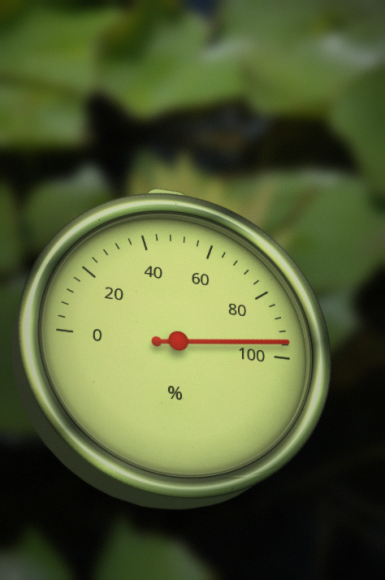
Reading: % 96
